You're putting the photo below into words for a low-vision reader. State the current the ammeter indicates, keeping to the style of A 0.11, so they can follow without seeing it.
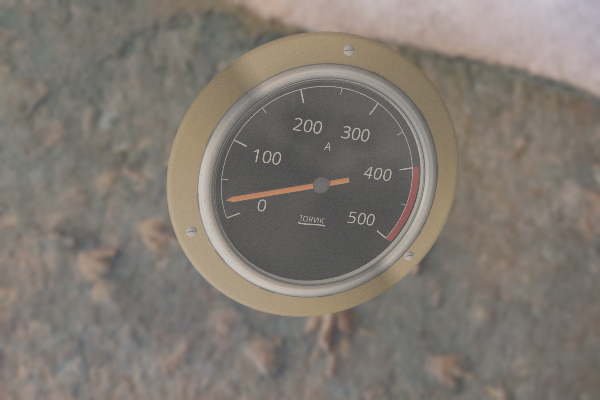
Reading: A 25
